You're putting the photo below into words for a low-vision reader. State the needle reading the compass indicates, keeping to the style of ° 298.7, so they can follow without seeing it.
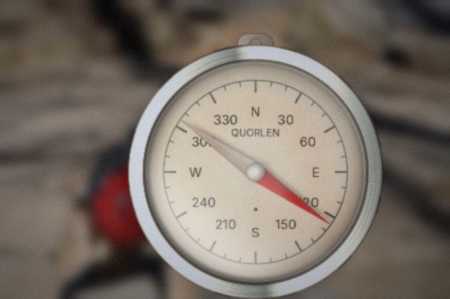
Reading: ° 125
